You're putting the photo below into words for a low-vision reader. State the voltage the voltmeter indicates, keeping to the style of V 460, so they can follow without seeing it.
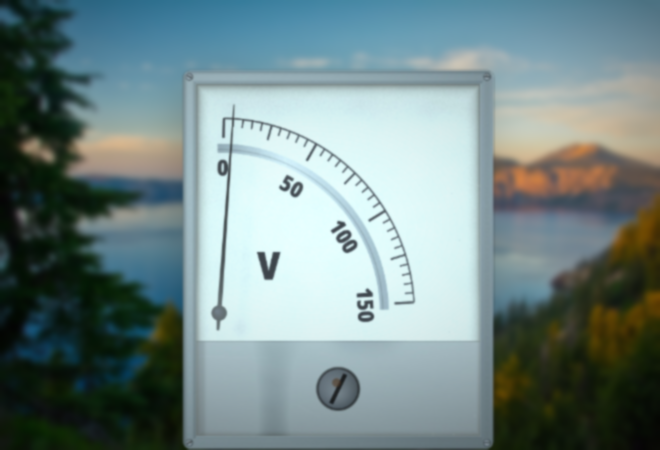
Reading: V 5
